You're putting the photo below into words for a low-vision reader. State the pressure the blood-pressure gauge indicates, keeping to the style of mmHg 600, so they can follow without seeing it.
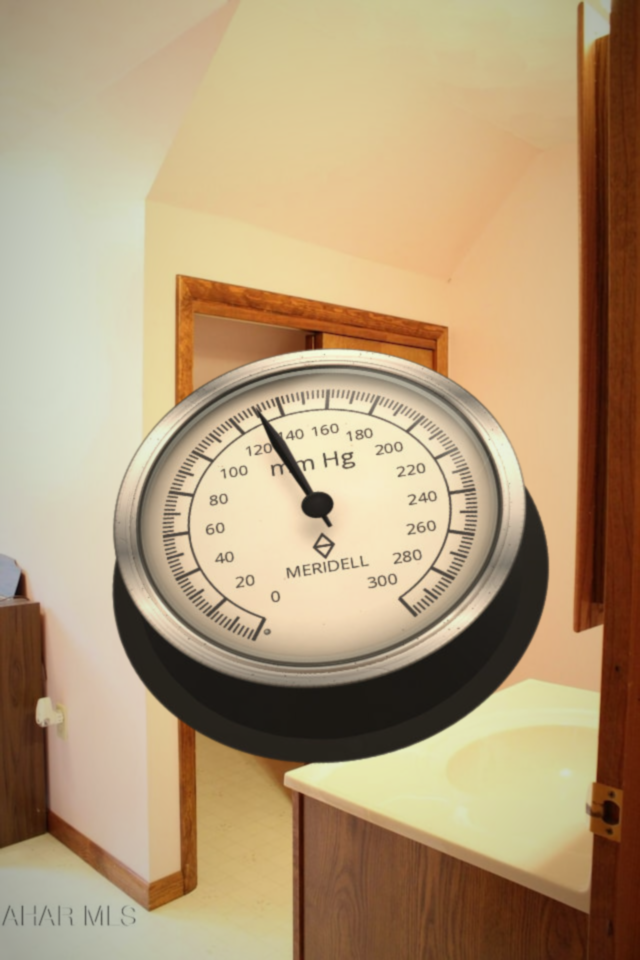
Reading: mmHg 130
